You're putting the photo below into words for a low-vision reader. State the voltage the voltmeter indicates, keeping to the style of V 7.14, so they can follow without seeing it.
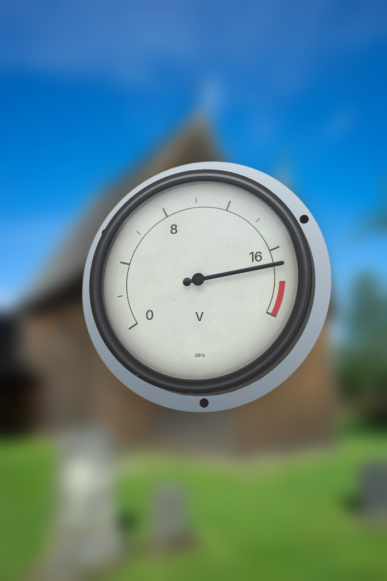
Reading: V 17
